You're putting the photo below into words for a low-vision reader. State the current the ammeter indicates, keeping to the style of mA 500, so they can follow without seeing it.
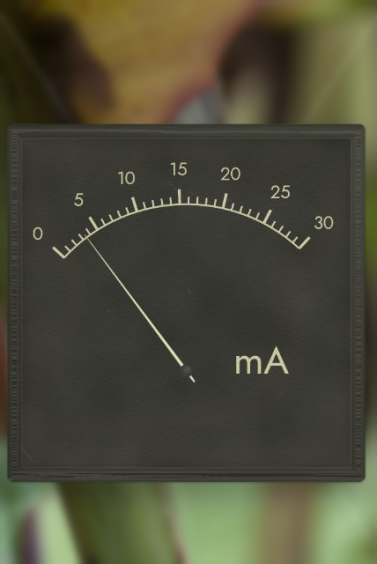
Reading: mA 3.5
